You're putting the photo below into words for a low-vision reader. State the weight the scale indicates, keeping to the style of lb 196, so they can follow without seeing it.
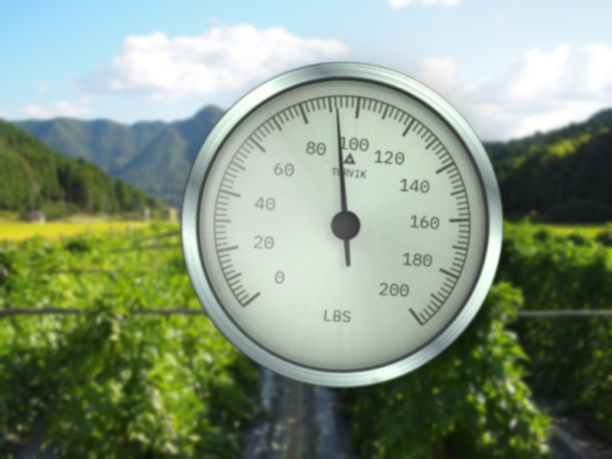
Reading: lb 92
